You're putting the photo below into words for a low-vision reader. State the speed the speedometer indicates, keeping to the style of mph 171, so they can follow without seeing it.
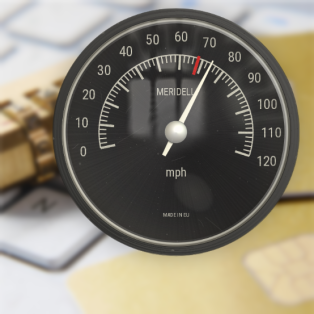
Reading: mph 74
